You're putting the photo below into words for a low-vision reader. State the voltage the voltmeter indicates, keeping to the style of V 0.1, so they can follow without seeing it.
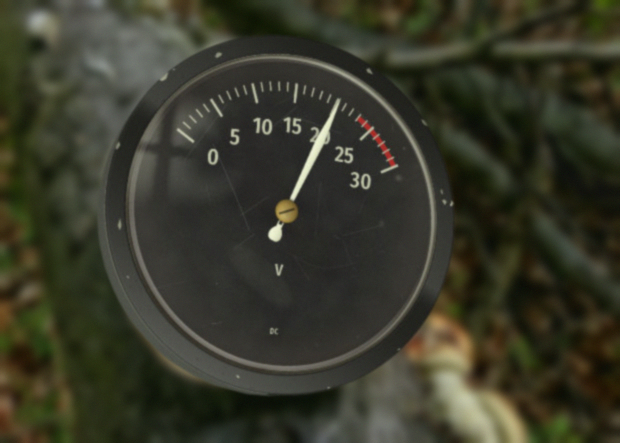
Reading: V 20
